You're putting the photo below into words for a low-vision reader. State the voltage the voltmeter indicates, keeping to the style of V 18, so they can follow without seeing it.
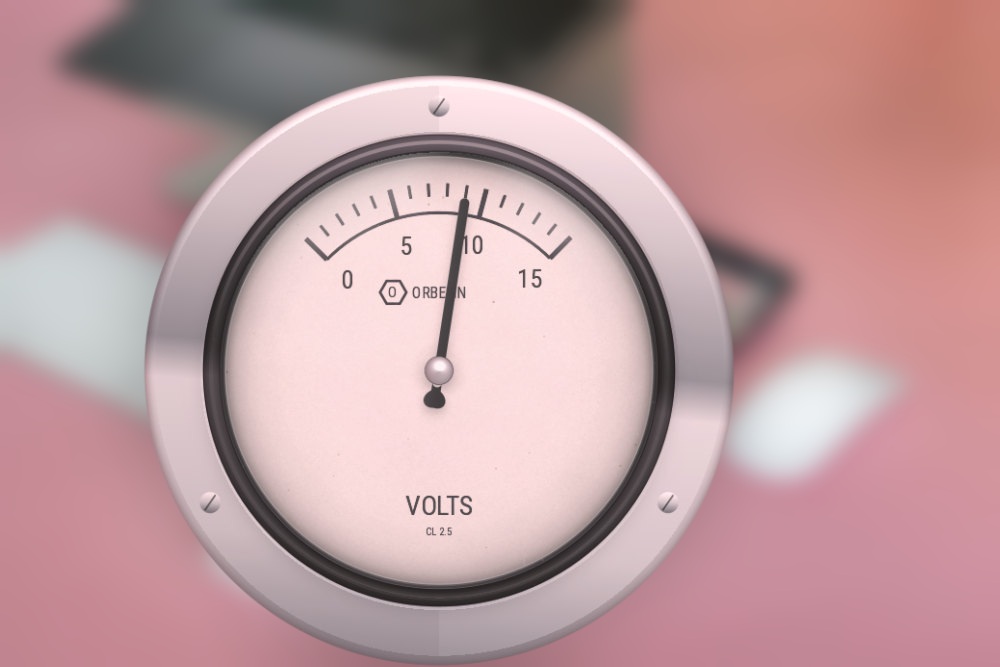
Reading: V 9
